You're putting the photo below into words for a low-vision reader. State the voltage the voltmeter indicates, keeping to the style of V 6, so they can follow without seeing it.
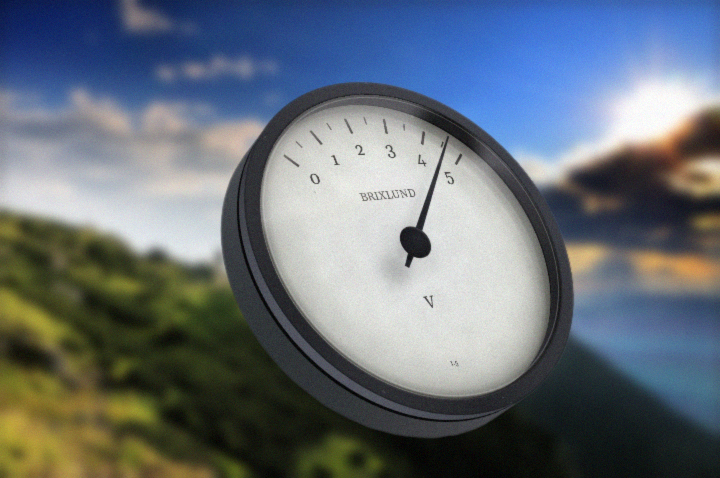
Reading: V 4.5
